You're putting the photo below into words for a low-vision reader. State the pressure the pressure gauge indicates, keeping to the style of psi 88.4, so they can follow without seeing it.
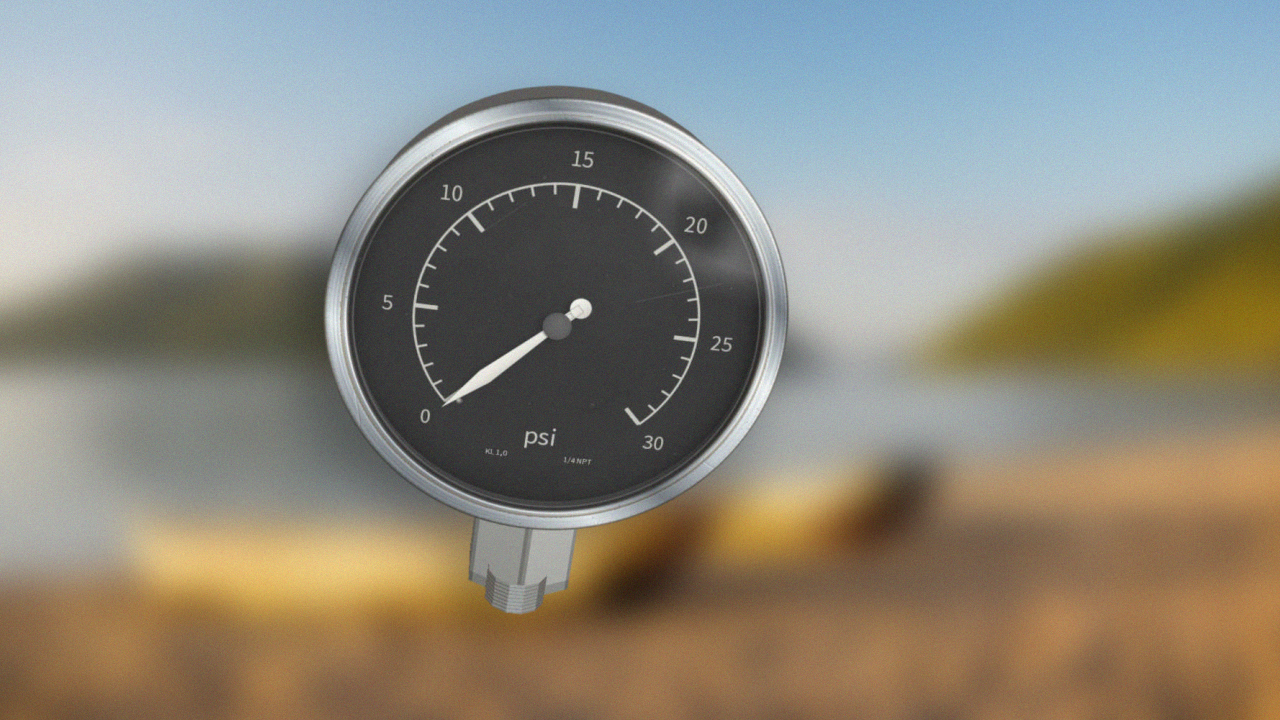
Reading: psi 0
